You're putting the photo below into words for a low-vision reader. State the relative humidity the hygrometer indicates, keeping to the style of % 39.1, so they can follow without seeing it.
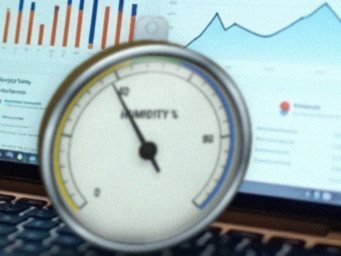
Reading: % 38
